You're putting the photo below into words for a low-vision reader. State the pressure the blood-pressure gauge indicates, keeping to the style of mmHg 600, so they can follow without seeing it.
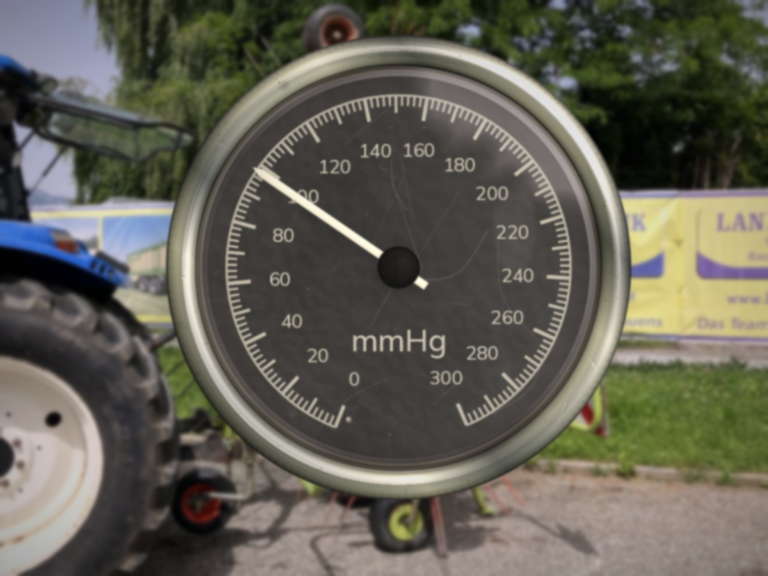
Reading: mmHg 98
